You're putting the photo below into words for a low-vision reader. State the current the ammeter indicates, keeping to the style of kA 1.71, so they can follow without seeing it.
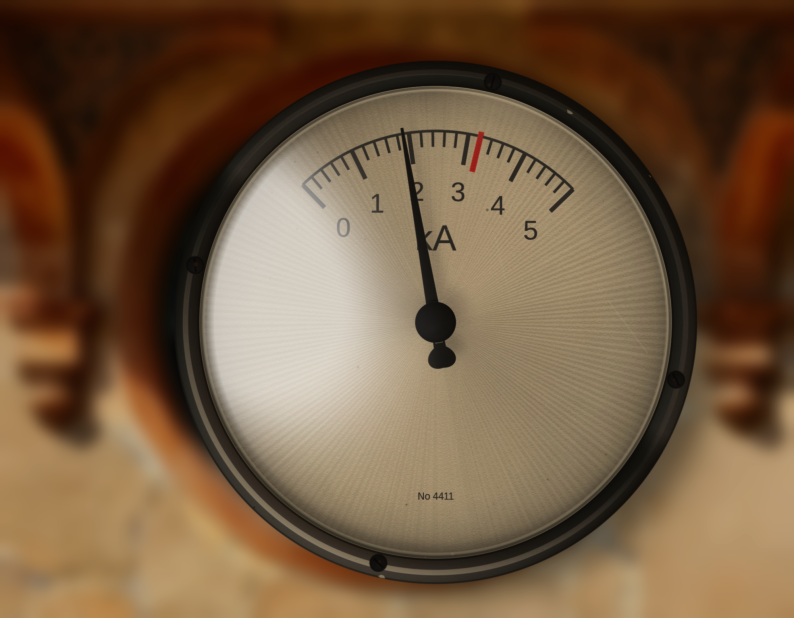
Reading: kA 1.9
